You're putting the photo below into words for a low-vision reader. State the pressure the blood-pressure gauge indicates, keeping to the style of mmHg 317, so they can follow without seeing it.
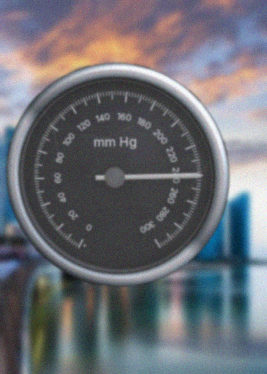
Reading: mmHg 240
